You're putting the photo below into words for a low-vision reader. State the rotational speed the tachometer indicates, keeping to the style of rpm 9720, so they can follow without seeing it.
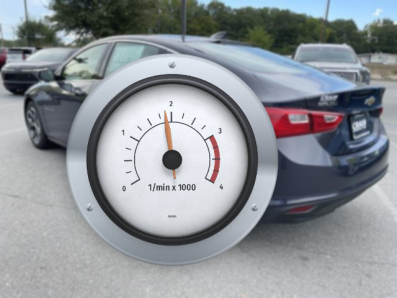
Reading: rpm 1875
